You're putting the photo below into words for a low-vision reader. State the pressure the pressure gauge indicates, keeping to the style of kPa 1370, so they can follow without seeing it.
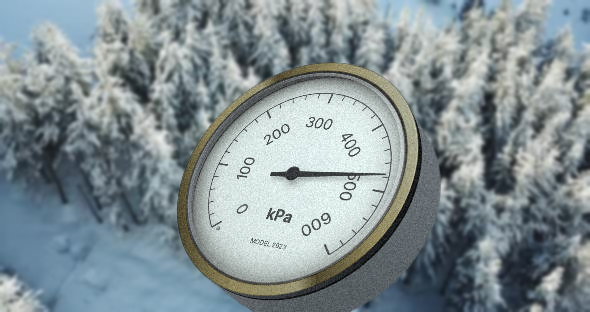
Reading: kPa 480
